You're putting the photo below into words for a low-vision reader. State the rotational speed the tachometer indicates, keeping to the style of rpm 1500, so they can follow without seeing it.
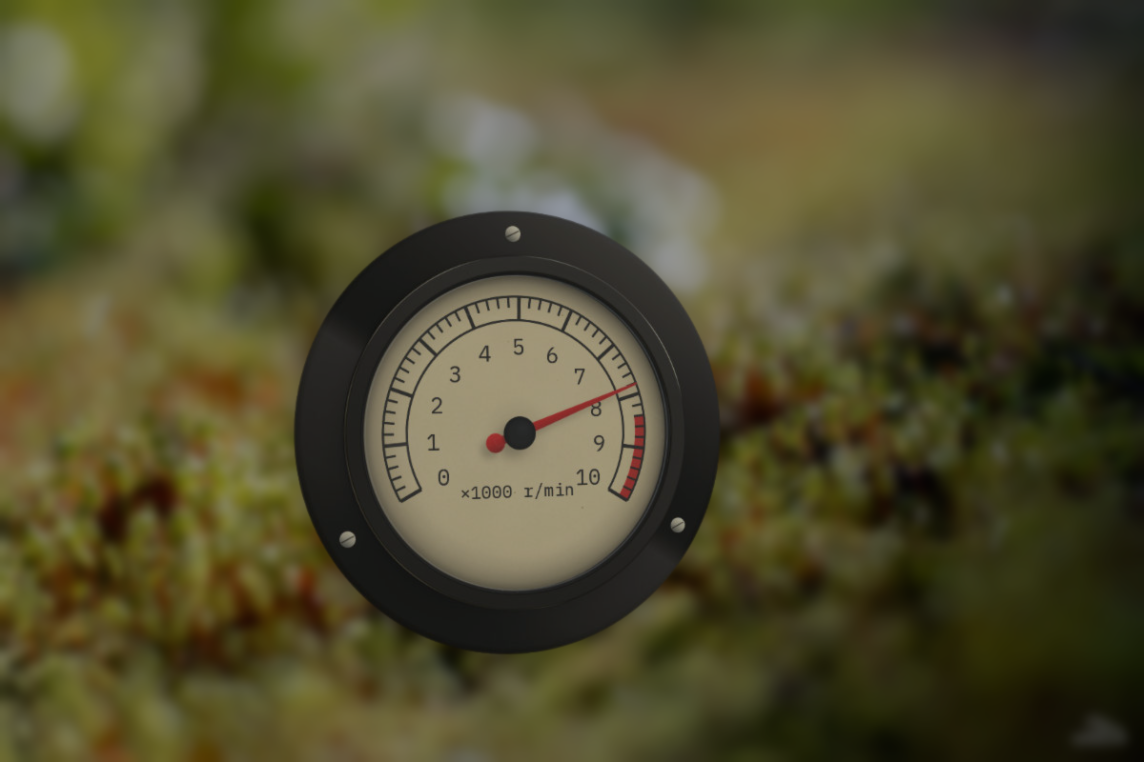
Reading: rpm 7800
